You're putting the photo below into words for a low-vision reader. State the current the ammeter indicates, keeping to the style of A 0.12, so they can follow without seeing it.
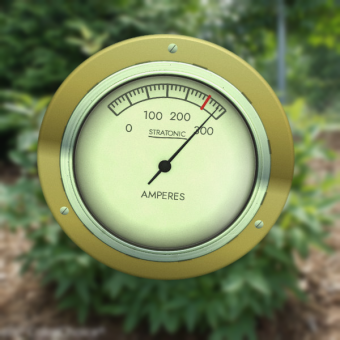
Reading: A 280
